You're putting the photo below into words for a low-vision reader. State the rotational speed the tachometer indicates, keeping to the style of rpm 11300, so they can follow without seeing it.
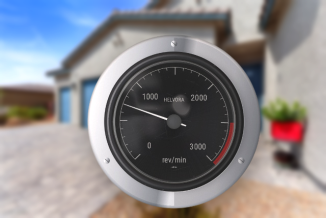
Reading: rpm 700
